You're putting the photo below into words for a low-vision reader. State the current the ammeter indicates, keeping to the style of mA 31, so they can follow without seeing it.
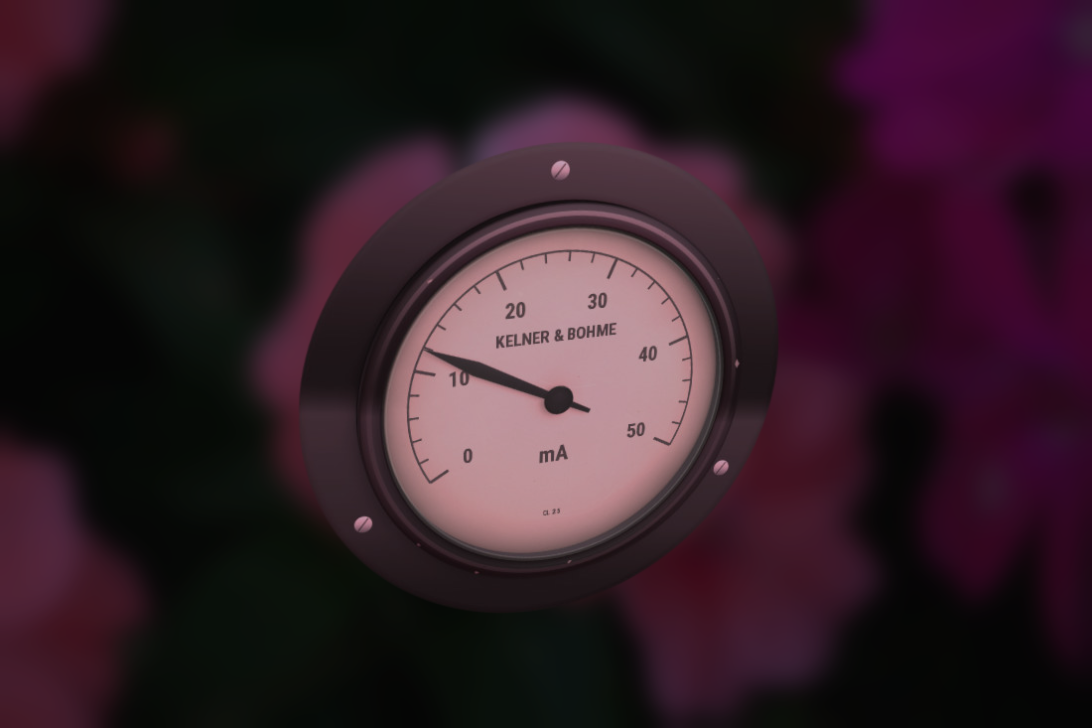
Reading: mA 12
